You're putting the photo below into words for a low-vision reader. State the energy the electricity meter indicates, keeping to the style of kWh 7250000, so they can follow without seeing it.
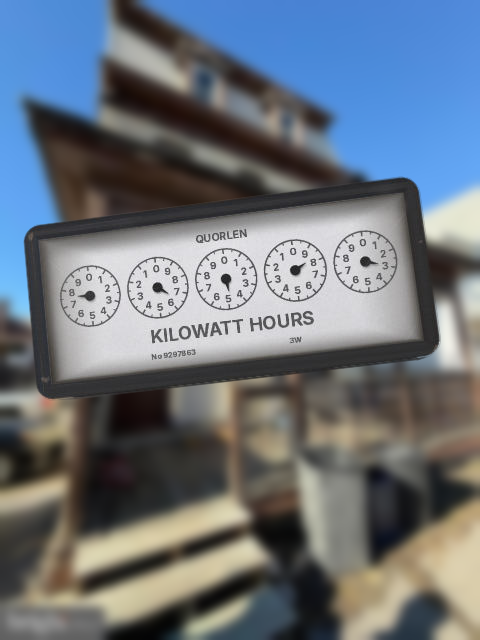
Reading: kWh 76483
